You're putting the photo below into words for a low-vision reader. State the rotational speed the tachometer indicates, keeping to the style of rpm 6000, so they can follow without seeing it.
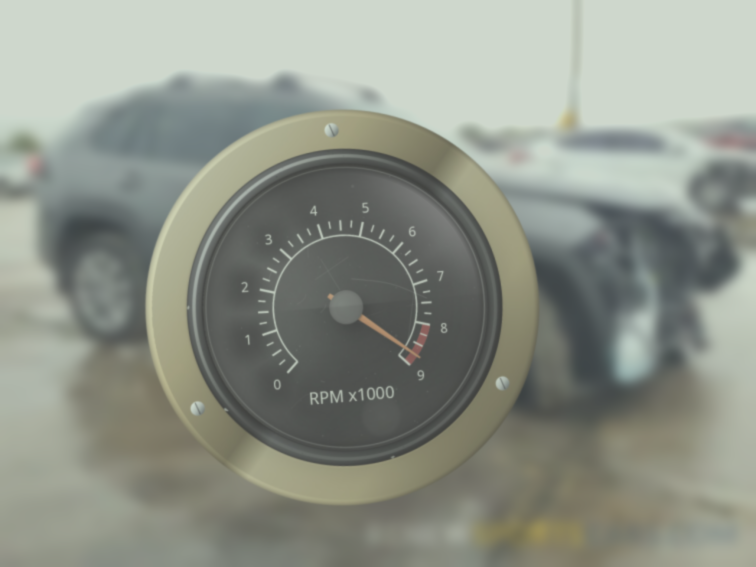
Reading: rpm 8750
